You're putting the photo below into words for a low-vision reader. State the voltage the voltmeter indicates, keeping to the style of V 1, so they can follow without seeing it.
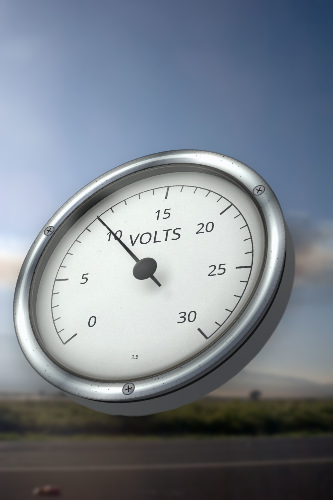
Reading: V 10
